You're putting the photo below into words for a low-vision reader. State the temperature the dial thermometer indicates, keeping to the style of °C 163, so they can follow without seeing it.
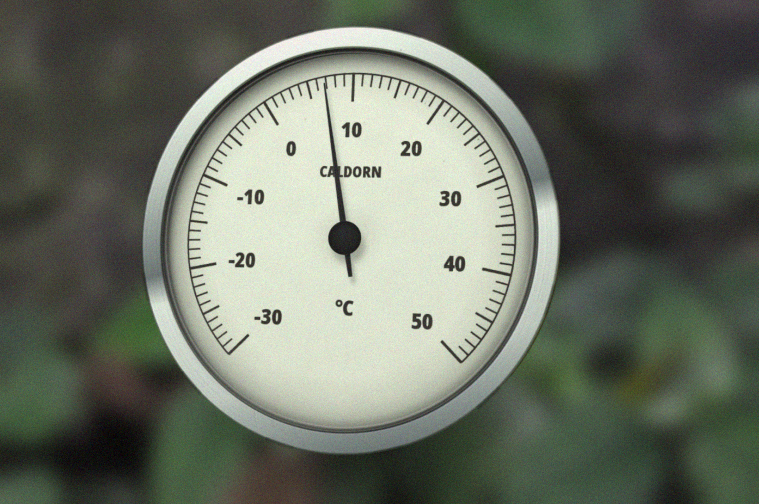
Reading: °C 7
